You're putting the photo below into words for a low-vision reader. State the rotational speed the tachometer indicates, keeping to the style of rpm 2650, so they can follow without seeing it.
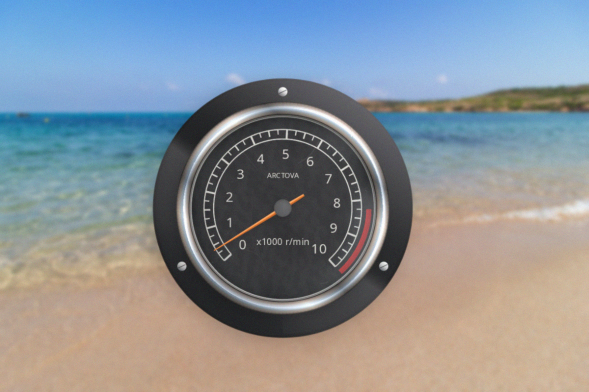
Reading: rpm 375
